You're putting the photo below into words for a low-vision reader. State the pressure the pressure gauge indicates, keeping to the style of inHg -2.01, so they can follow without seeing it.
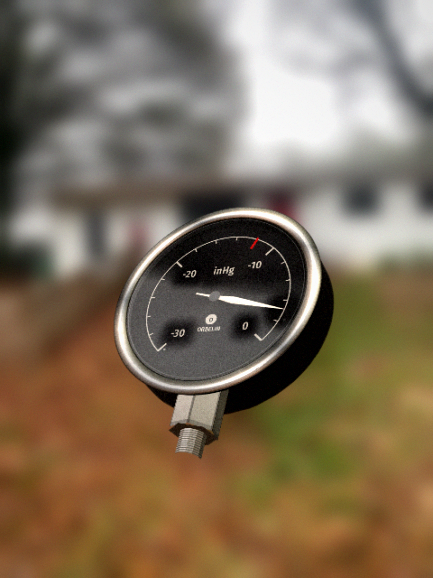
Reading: inHg -3
